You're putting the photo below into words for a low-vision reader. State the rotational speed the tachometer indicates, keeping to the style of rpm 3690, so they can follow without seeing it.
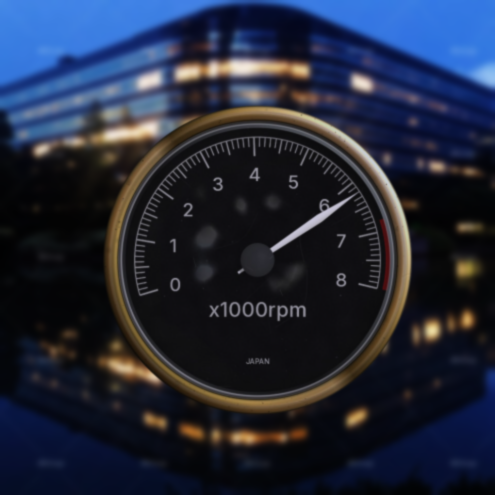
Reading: rpm 6200
